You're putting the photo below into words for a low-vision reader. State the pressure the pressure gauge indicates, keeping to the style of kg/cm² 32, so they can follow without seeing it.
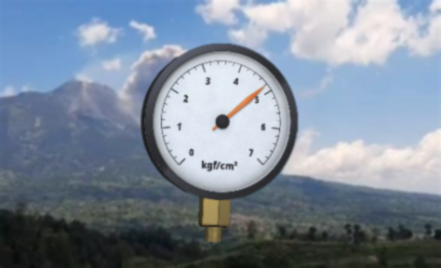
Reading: kg/cm² 4.8
